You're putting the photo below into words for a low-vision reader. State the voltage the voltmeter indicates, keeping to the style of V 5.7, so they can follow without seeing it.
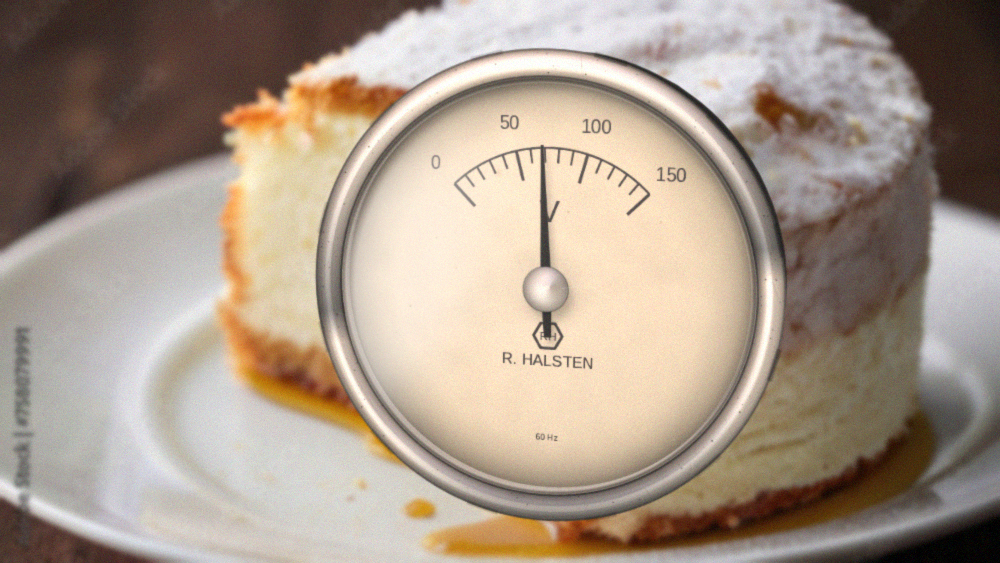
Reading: V 70
